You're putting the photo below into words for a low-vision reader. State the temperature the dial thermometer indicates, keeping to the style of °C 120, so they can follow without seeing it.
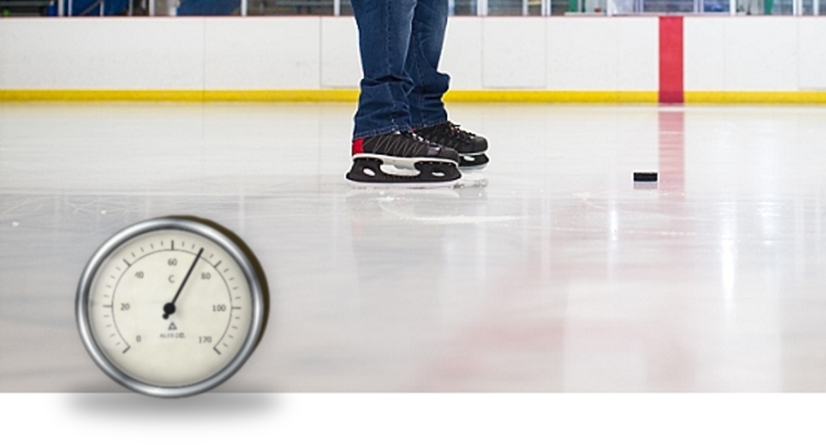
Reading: °C 72
